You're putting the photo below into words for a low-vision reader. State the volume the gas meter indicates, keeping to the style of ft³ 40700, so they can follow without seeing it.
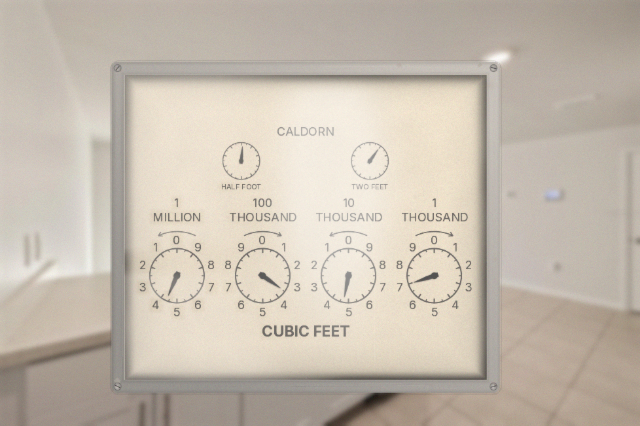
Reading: ft³ 434700
